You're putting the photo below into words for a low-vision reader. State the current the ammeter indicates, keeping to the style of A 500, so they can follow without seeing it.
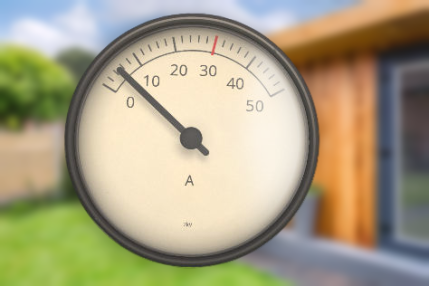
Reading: A 5
